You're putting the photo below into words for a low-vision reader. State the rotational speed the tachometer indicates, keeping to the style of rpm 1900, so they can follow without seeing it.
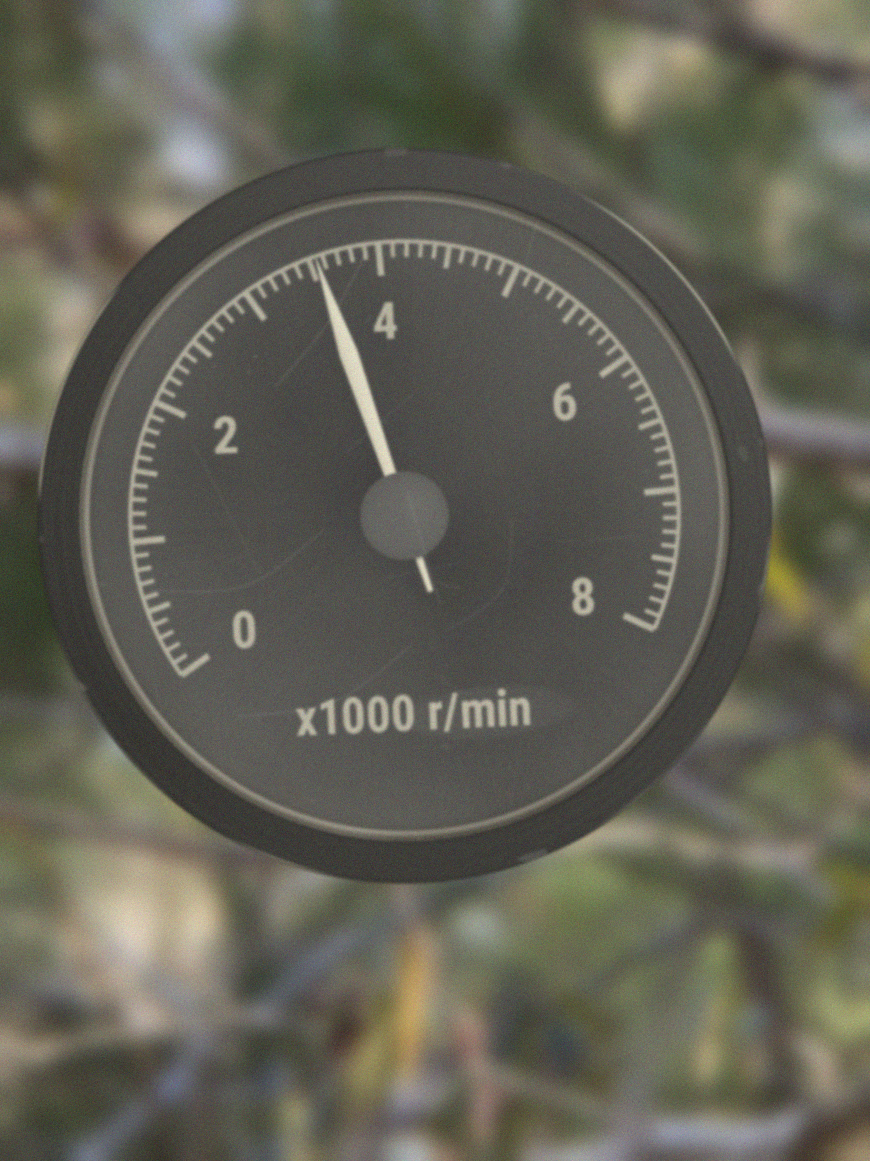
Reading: rpm 3550
